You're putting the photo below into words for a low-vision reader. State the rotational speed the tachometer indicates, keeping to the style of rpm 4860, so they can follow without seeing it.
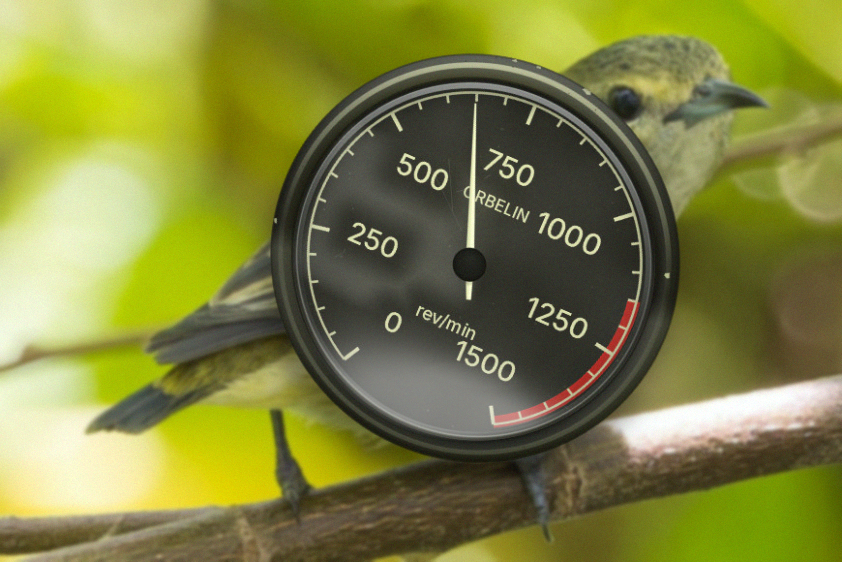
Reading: rpm 650
